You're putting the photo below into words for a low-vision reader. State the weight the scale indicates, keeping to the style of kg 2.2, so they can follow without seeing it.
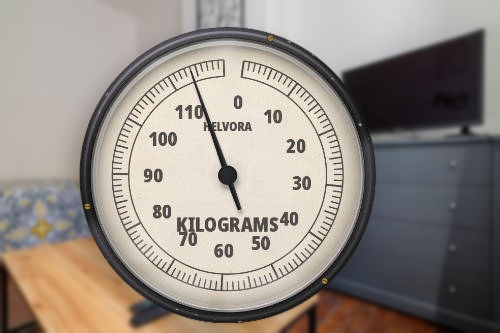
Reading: kg 114
